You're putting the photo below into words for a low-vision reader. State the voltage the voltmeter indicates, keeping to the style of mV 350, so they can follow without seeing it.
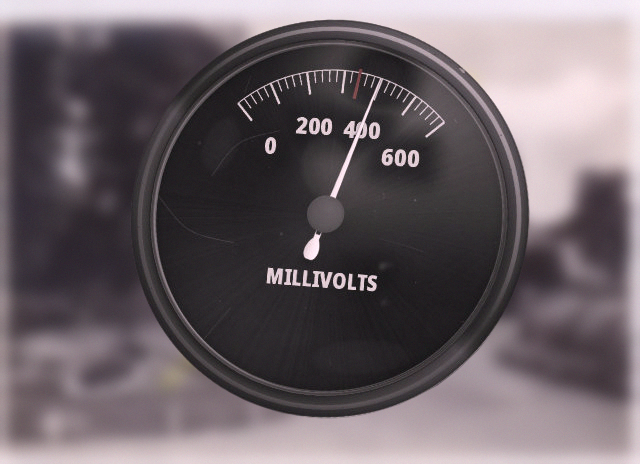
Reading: mV 400
